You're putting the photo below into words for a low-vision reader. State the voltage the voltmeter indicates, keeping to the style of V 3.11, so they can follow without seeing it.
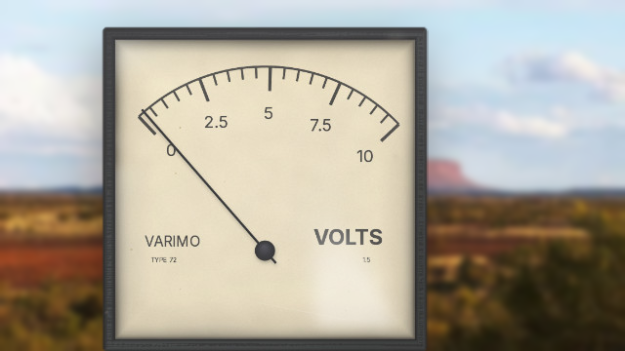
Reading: V 0.25
